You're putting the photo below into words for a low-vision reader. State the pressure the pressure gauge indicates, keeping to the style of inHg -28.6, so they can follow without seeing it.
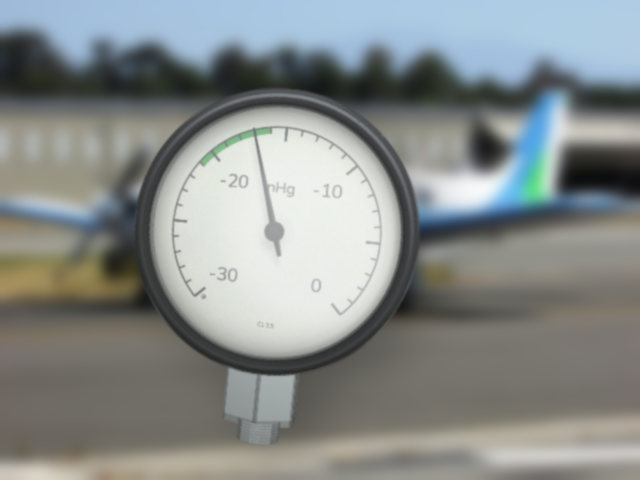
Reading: inHg -17
